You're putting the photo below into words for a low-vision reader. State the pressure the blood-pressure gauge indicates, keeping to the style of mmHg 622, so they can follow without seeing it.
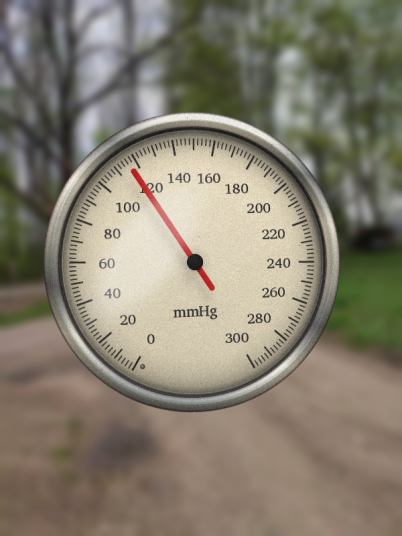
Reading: mmHg 116
